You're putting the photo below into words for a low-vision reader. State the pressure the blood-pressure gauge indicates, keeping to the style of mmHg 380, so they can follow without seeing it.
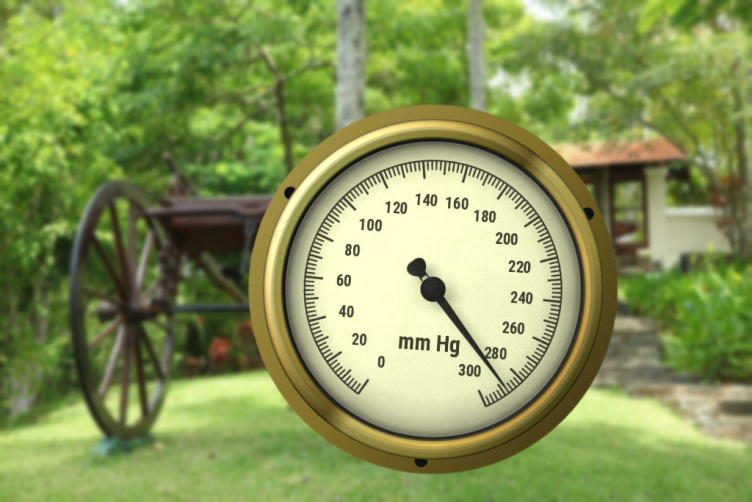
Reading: mmHg 288
